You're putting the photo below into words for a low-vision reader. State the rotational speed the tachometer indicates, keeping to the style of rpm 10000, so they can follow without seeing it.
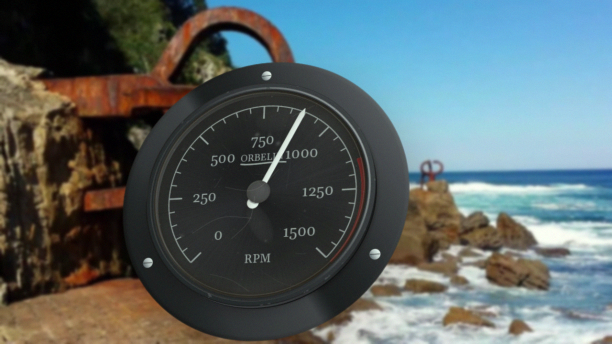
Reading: rpm 900
